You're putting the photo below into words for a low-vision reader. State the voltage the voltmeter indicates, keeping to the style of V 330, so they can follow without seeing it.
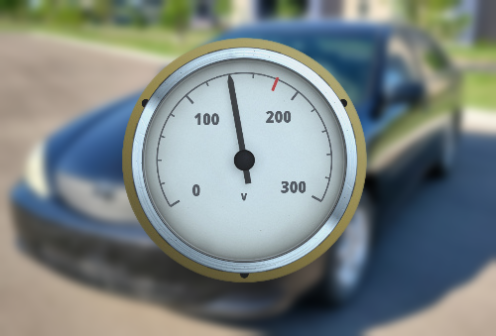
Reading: V 140
